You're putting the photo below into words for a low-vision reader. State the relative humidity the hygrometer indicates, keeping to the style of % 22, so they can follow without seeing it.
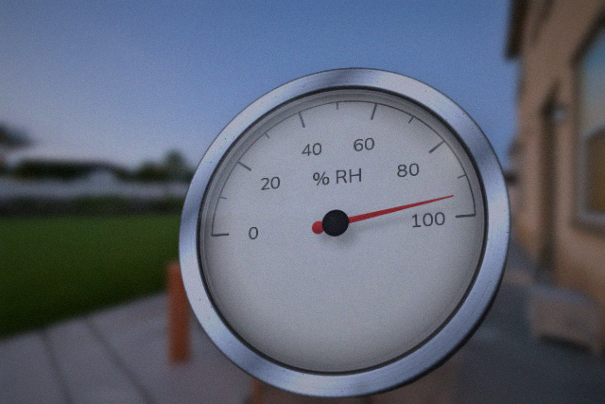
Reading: % 95
